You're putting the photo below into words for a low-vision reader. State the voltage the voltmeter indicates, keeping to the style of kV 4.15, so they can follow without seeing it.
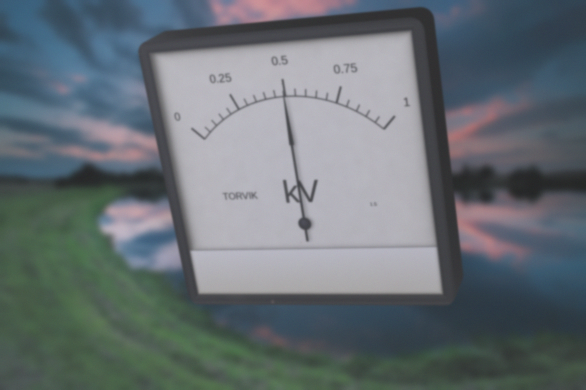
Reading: kV 0.5
